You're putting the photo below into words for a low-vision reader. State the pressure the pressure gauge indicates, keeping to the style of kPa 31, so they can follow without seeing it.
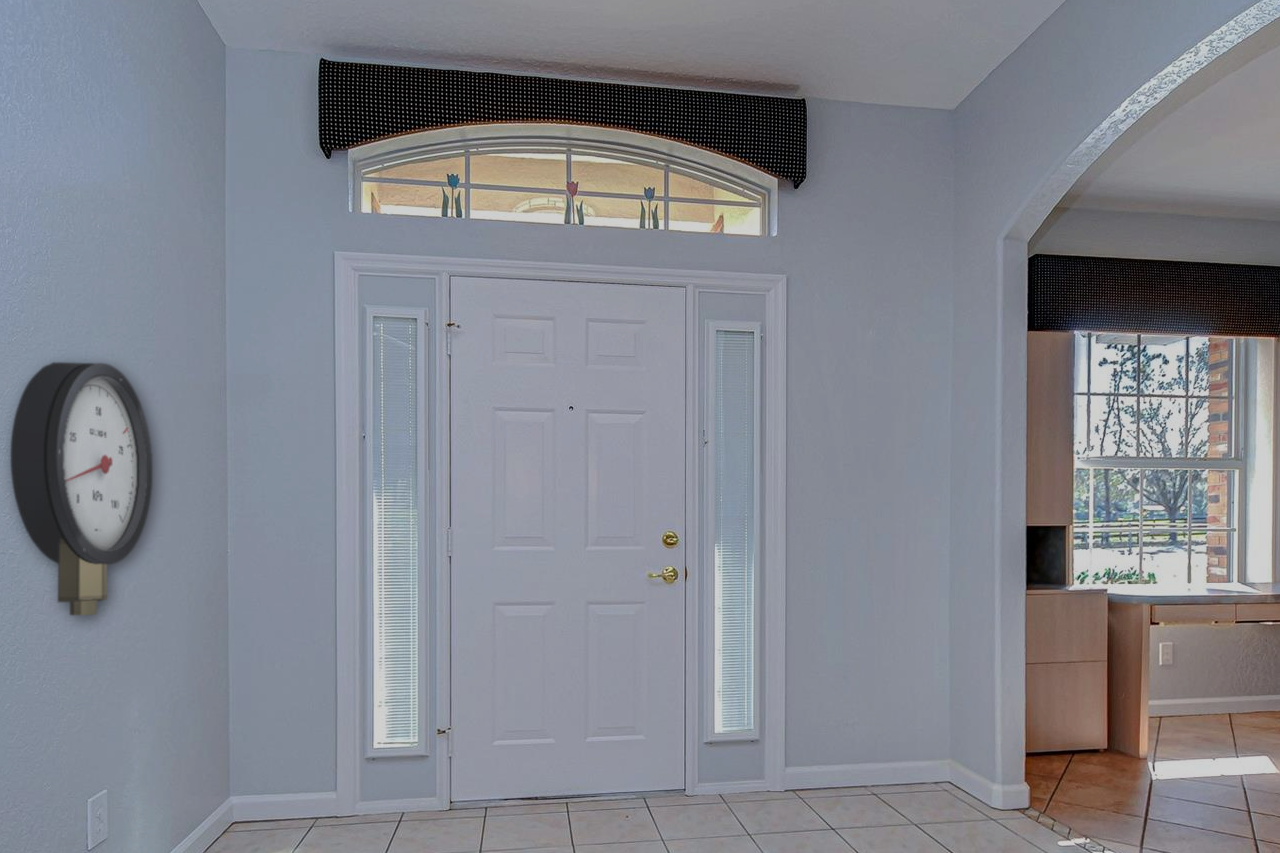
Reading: kPa 10
